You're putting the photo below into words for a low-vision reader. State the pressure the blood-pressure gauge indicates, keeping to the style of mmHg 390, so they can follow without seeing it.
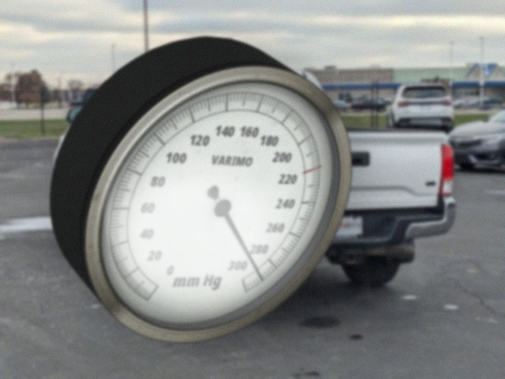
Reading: mmHg 290
